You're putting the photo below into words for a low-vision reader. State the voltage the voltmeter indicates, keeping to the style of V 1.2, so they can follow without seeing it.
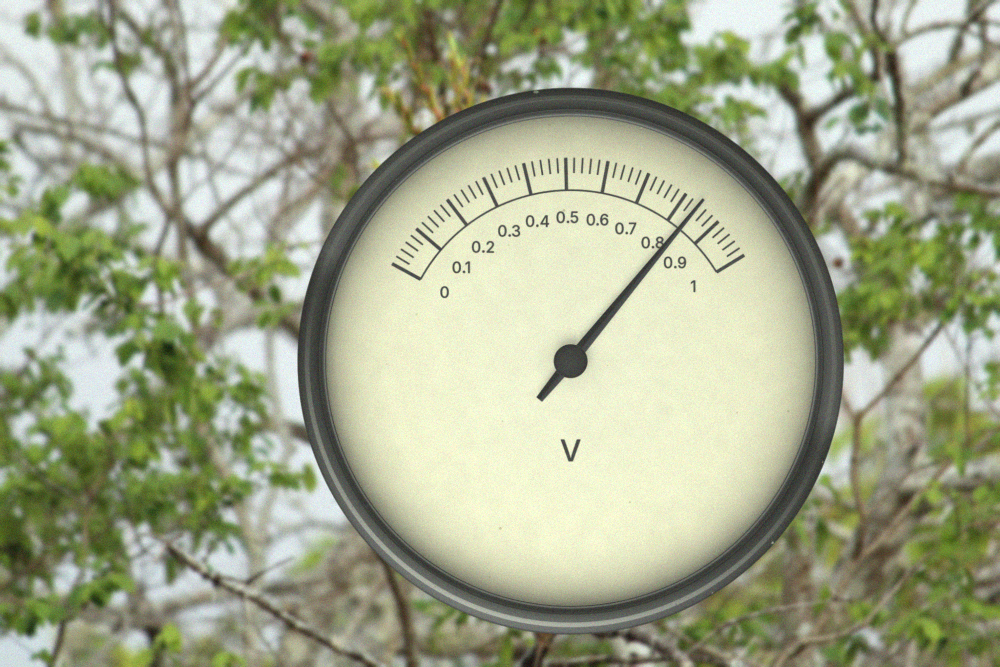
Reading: V 0.84
